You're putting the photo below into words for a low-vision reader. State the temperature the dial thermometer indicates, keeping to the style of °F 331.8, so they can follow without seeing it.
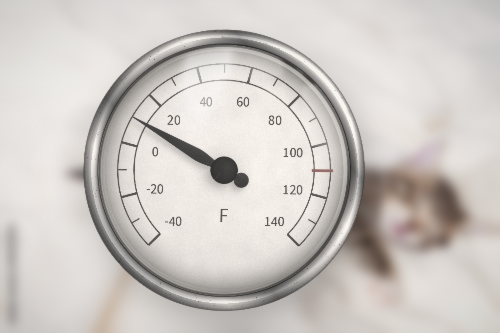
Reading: °F 10
